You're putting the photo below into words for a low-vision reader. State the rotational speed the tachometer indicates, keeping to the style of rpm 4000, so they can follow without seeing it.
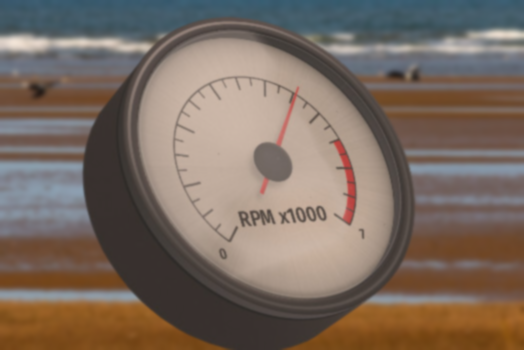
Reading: rpm 4500
